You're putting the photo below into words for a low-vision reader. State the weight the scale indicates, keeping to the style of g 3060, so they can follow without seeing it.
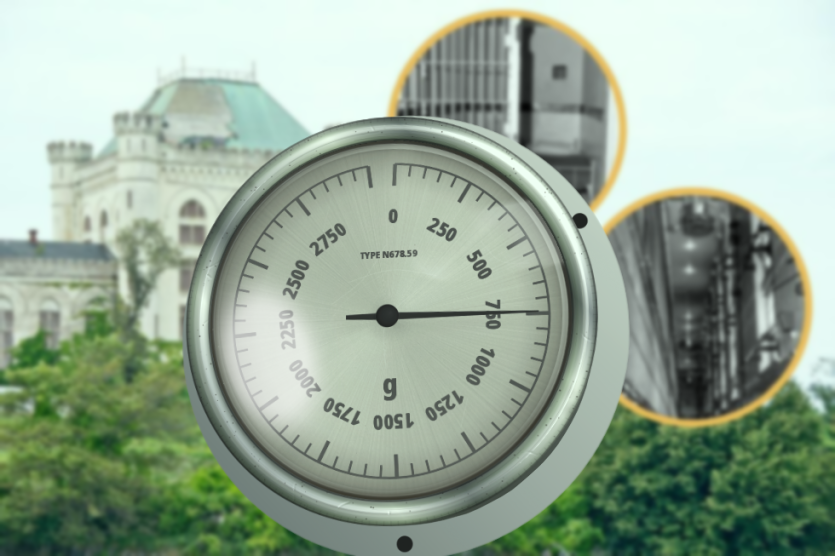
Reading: g 750
